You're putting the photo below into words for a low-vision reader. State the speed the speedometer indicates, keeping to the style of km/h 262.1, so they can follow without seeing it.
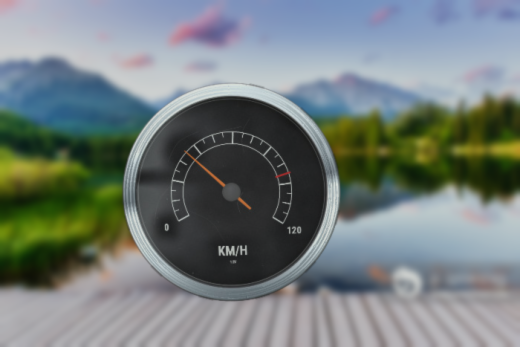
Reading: km/h 35
